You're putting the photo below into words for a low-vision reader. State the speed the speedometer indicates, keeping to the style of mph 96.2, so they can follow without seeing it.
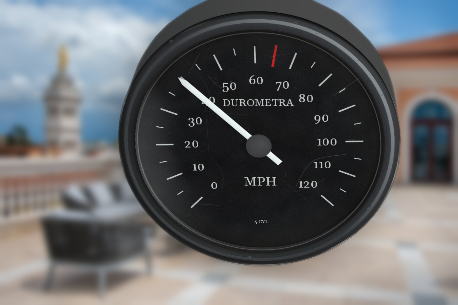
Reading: mph 40
